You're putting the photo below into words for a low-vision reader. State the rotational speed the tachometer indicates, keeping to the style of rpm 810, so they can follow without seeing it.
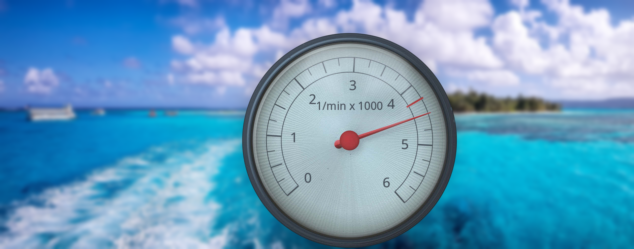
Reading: rpm 4500
